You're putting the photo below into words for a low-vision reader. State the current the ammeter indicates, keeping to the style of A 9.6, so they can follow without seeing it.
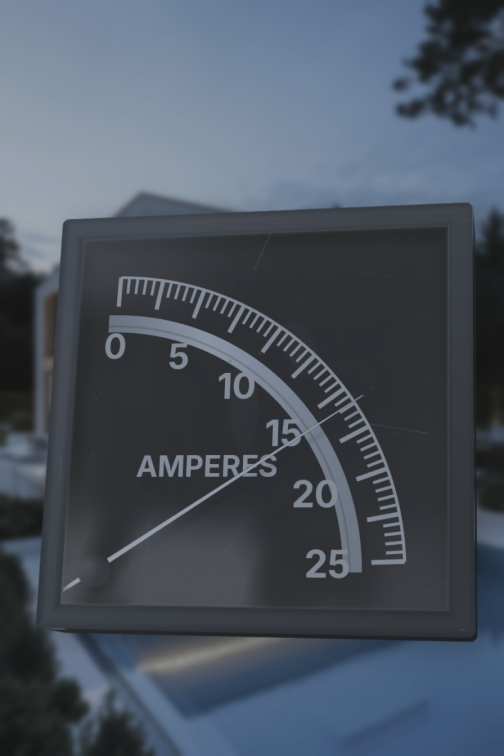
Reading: A 16
